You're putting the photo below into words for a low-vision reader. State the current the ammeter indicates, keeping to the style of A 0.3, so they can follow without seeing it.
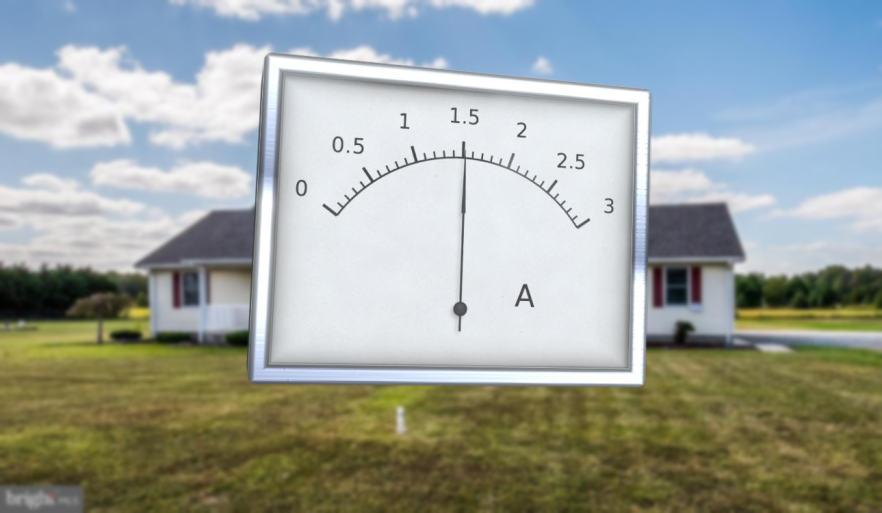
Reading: A 1.5
